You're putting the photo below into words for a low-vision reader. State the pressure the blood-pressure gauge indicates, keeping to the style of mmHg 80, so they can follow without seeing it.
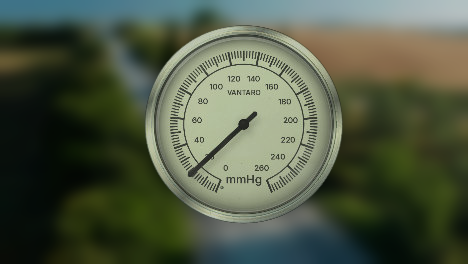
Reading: mmHg 20
